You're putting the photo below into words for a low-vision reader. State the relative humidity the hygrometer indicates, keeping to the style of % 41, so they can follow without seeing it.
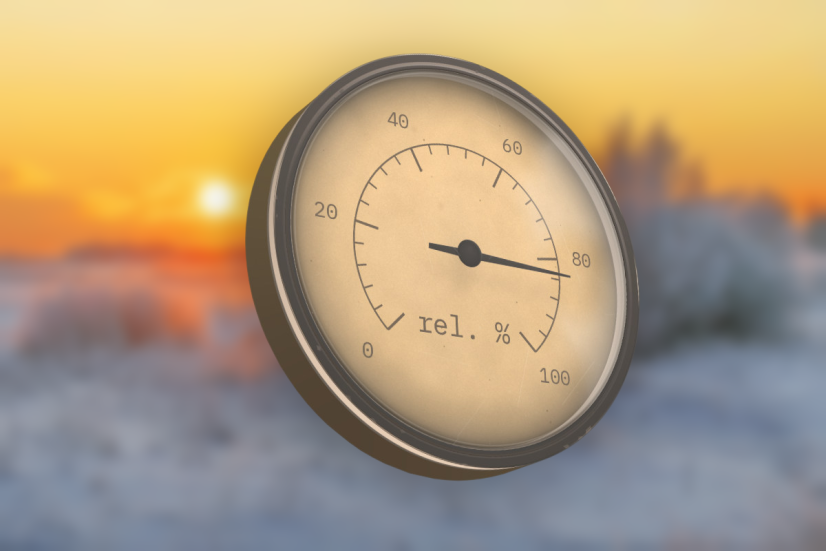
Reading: % 84
